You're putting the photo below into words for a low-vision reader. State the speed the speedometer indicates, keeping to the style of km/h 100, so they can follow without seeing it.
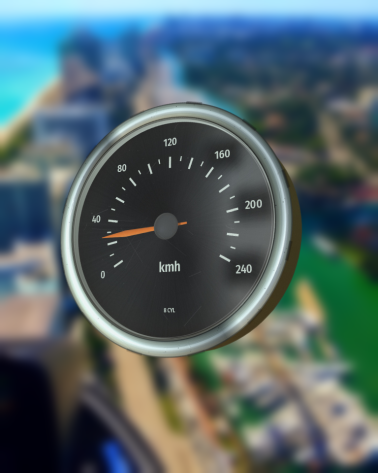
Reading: km/h 25
